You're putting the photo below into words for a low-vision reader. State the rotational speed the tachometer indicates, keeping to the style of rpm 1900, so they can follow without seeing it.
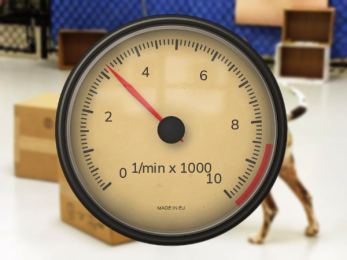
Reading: rpm 3200
